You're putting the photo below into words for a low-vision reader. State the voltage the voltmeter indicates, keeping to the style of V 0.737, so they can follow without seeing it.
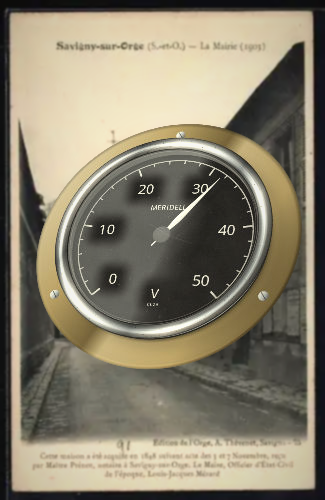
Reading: V 32
